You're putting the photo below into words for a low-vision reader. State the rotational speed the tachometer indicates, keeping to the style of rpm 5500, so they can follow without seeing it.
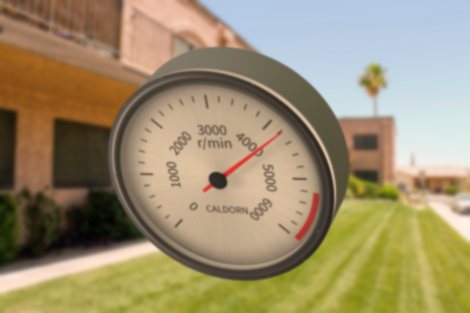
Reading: rpm 4200
